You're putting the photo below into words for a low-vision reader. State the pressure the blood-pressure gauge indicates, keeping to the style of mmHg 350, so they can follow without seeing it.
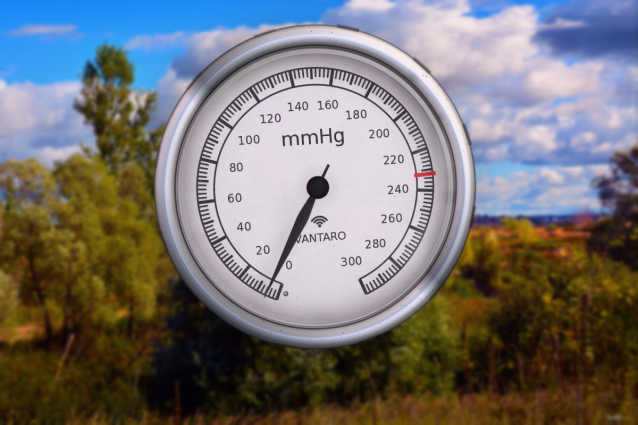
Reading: mmHg 6
